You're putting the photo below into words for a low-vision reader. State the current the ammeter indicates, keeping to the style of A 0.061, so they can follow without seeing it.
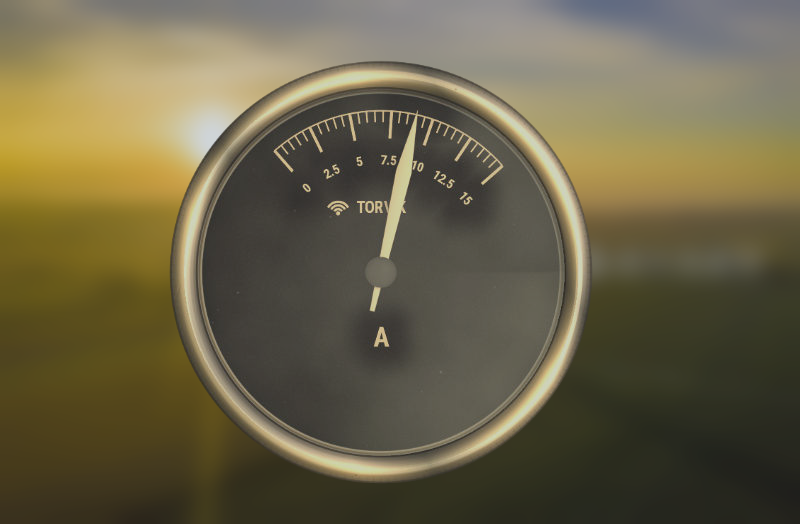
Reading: A 9
